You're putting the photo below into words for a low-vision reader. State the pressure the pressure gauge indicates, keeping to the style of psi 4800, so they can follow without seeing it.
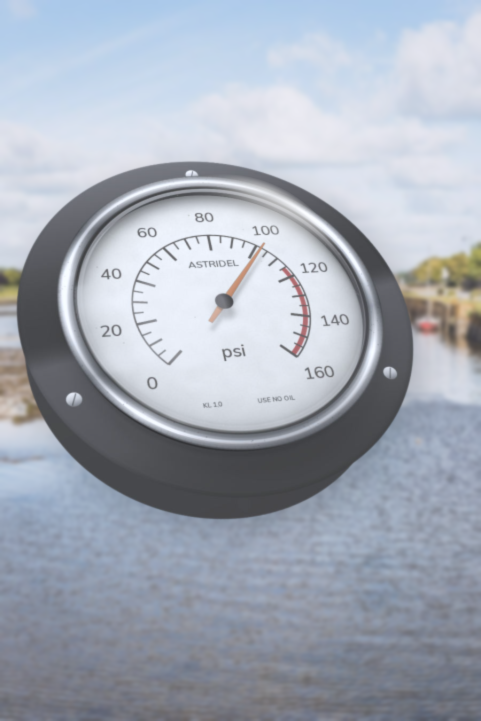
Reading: psi 102.5
